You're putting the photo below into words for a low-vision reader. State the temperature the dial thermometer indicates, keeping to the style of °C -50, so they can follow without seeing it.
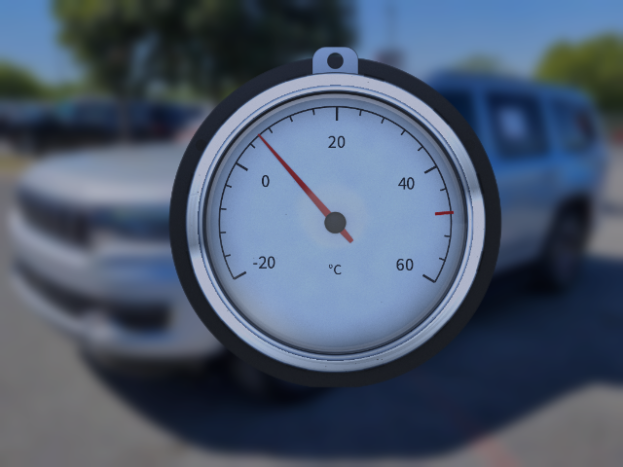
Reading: °C 6
